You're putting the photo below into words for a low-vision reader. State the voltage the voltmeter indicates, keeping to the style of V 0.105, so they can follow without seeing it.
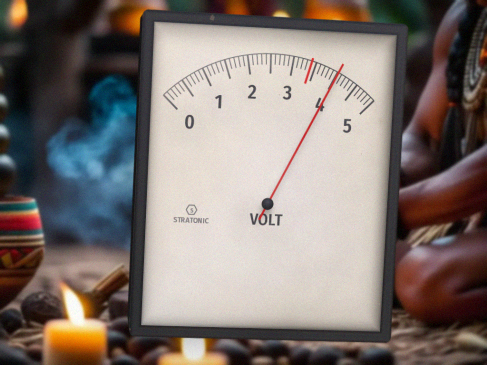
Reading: V 4
